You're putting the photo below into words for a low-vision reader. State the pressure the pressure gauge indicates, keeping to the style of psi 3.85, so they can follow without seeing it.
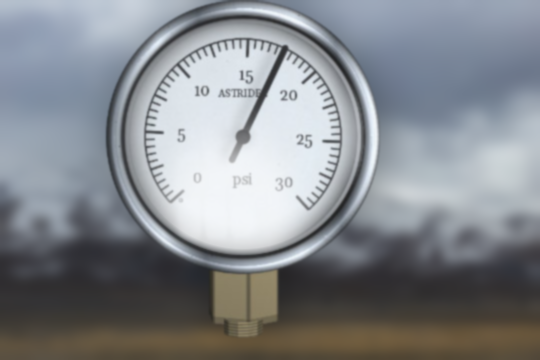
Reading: psi 17.5
